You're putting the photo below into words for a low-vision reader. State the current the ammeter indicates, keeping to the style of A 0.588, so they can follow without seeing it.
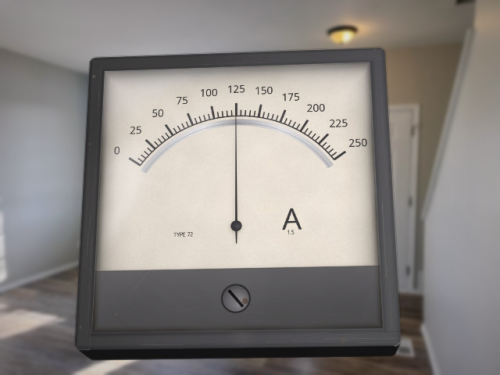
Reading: A 125
